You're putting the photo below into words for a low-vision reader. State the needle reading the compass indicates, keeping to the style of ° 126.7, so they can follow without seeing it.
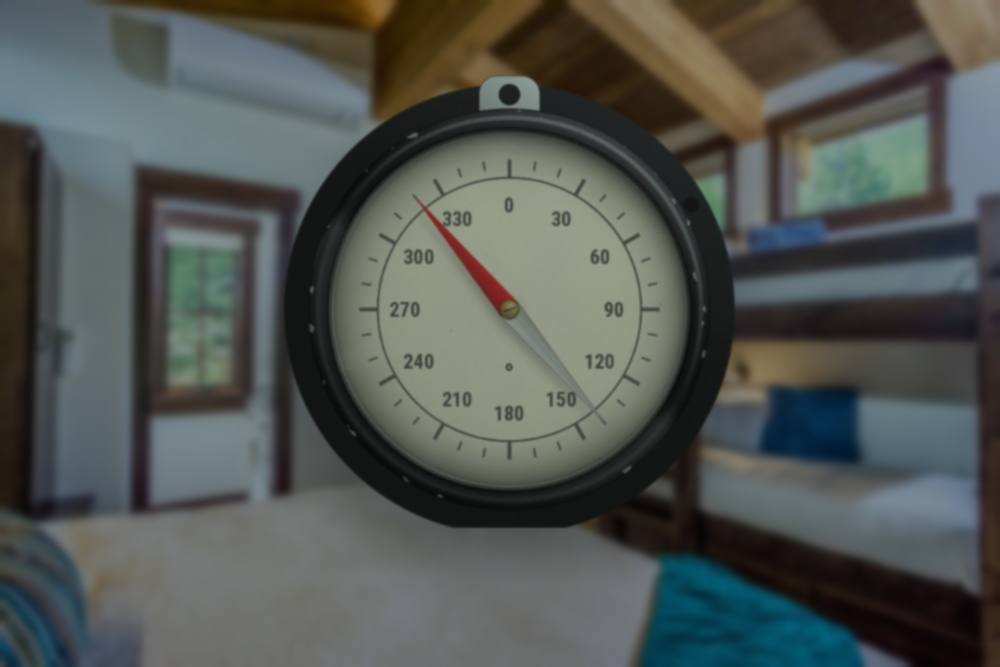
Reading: ° 320
